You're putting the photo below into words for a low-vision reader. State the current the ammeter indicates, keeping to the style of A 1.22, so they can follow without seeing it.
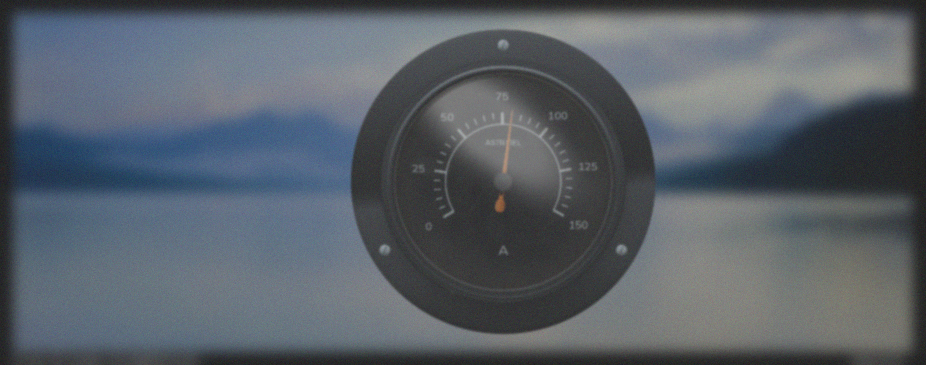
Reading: A 80
